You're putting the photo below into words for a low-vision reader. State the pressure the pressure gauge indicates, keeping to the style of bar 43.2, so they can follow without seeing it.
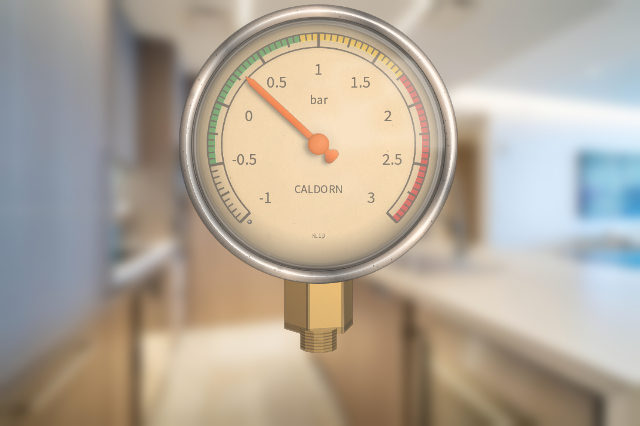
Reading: bar 0.3
